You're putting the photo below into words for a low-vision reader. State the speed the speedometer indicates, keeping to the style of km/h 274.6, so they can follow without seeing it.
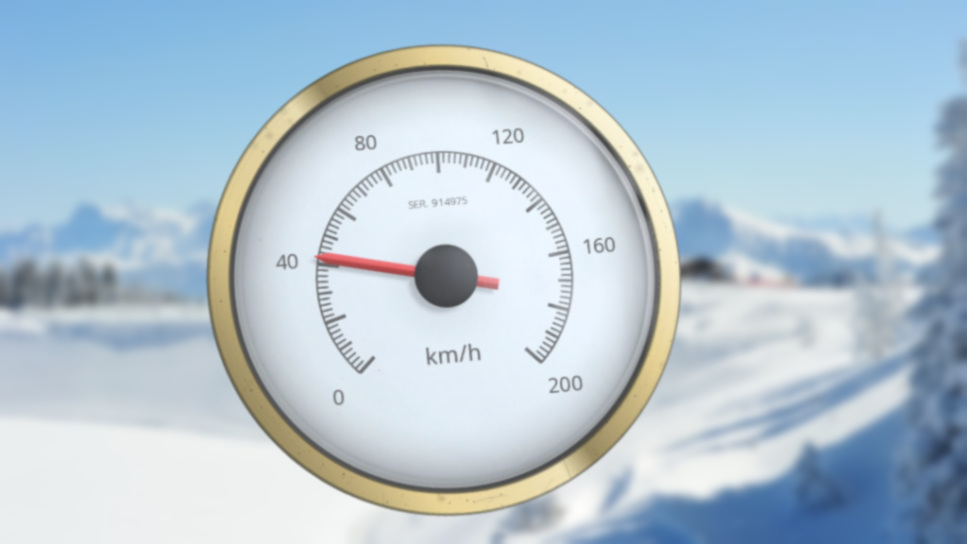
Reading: km/h 42
